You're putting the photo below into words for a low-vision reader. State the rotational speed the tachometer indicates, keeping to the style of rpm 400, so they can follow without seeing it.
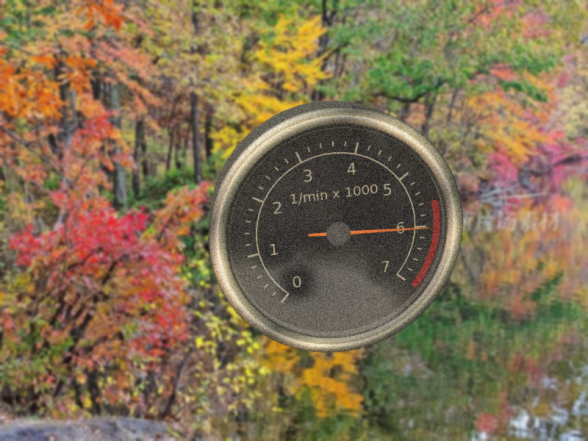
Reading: rpm 6000
